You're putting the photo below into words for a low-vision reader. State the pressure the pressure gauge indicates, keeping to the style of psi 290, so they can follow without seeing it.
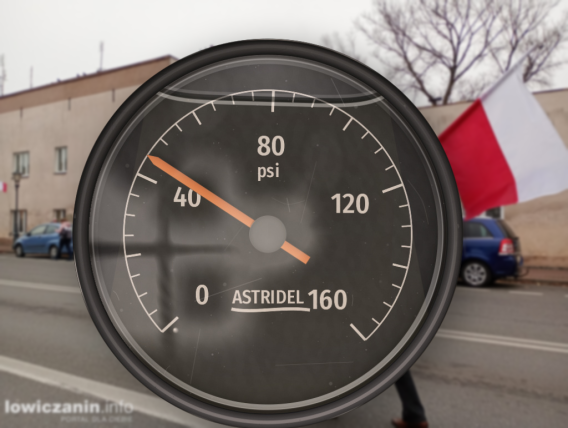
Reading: psi 45
